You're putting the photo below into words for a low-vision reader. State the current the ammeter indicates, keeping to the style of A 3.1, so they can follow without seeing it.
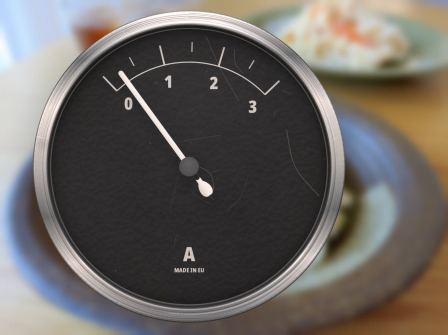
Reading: A 0.25
